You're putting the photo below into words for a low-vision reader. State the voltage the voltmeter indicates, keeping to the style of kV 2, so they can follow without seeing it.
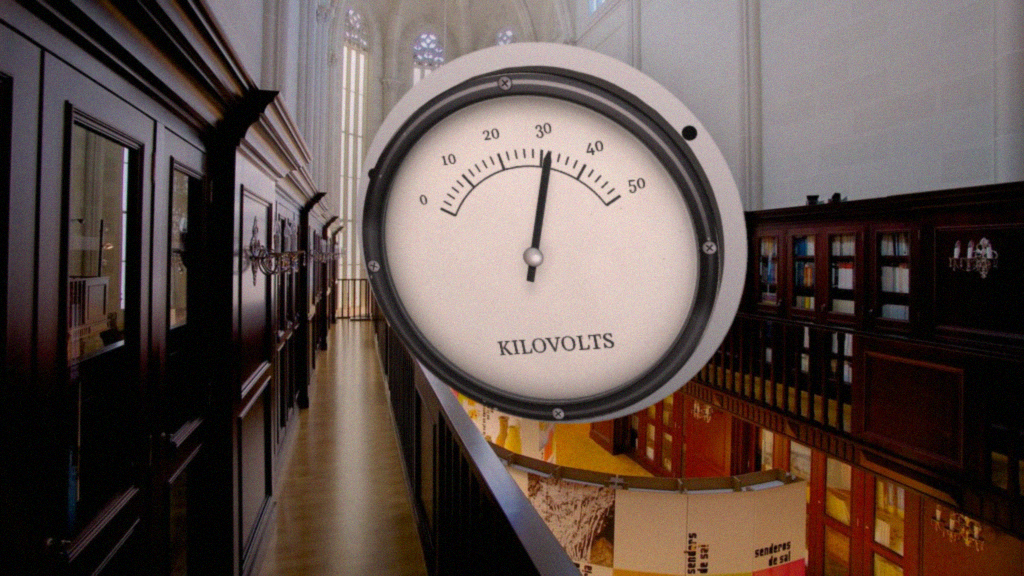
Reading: kV 32
